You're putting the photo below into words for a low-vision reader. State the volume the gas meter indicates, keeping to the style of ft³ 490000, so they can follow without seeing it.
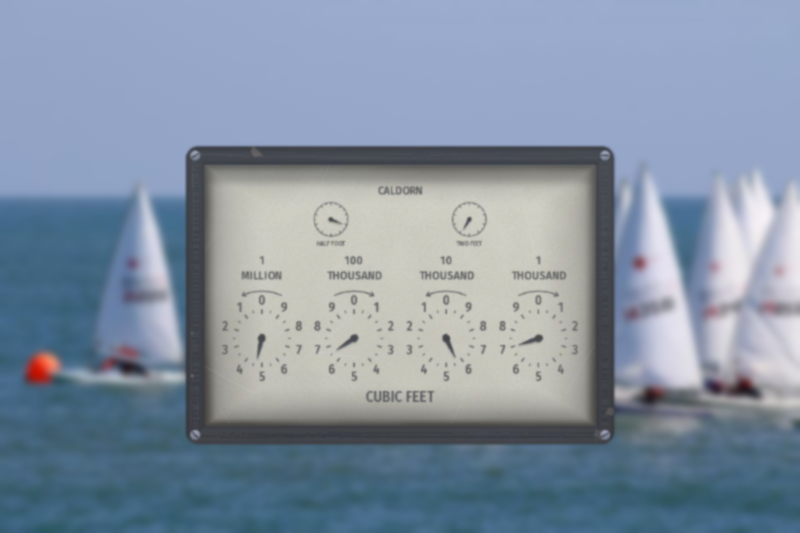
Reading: ft³ 465700
